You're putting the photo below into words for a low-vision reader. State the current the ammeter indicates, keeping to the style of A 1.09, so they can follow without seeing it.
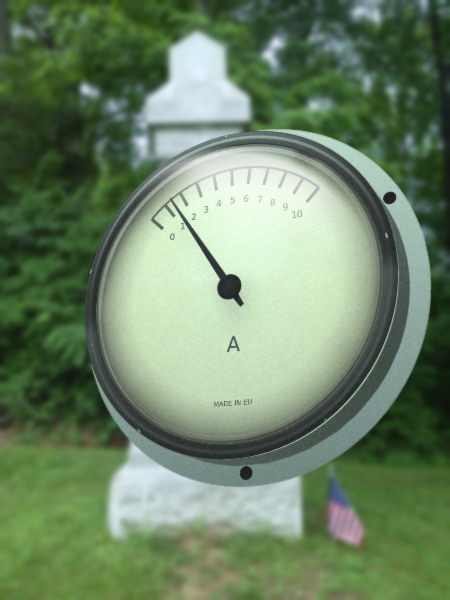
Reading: A 1.5
